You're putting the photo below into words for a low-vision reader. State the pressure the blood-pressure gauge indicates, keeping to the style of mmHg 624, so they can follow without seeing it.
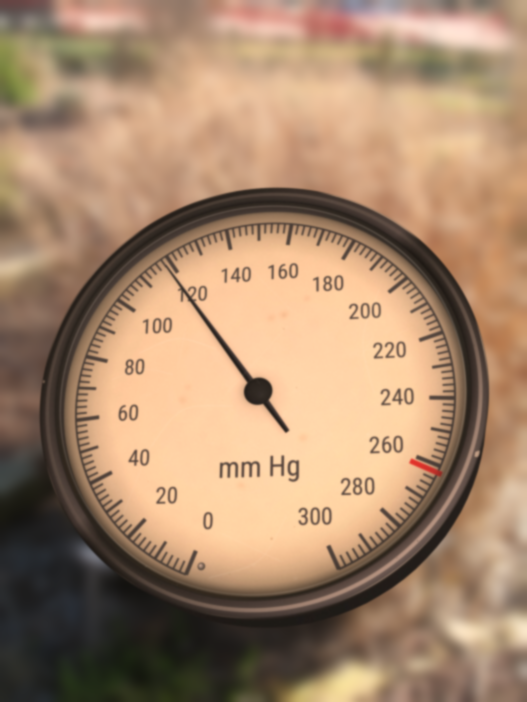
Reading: mmHg 118
